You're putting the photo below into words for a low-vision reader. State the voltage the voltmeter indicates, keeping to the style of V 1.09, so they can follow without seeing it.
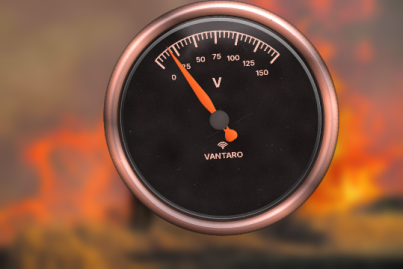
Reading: V 20
